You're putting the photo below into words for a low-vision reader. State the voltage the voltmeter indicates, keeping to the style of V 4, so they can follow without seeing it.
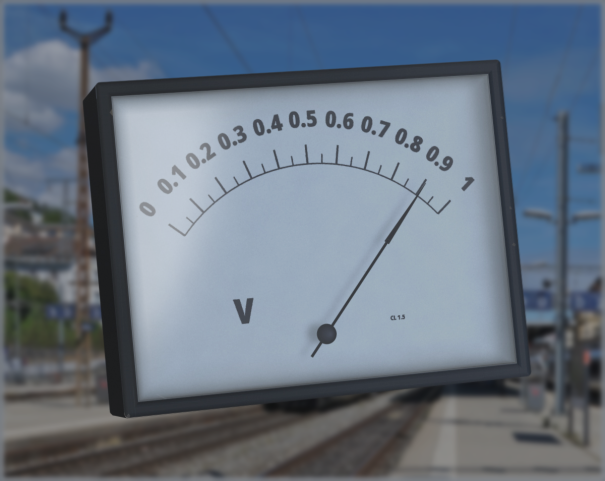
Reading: V 0.9
